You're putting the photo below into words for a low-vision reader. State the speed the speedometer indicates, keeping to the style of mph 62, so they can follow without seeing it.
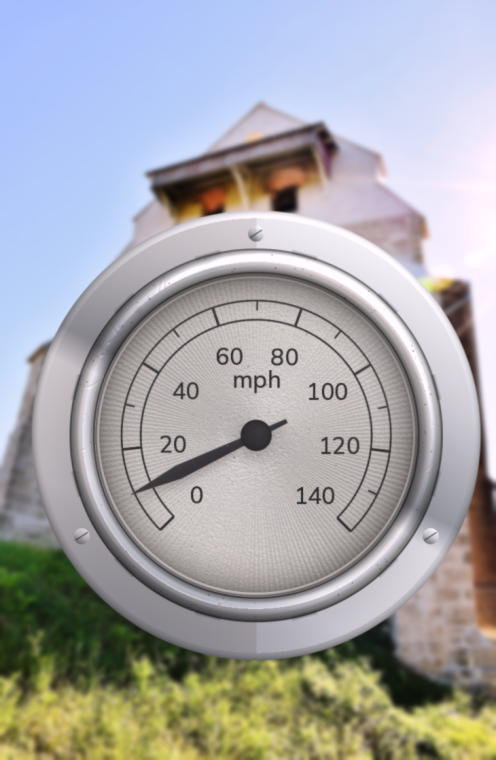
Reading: mph 10
